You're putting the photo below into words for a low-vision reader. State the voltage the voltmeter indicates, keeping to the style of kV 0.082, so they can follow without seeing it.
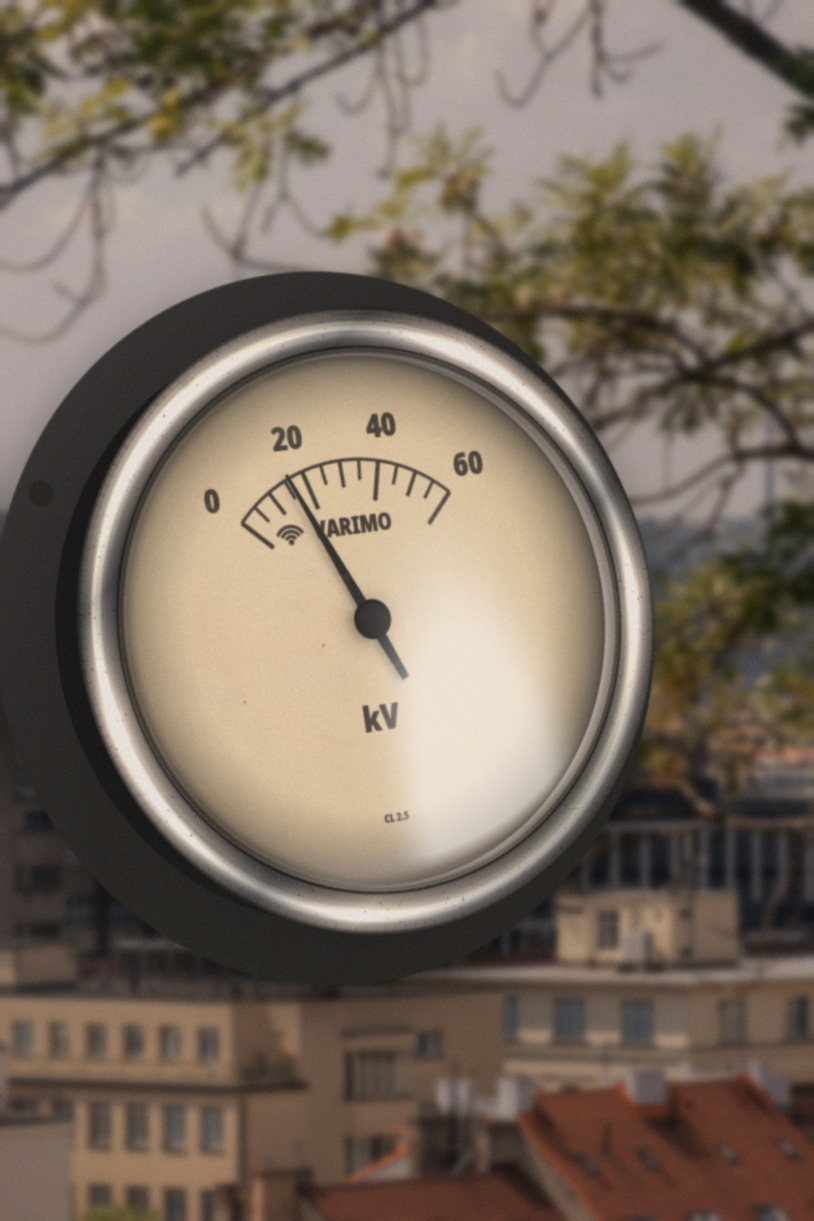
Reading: kV 15
